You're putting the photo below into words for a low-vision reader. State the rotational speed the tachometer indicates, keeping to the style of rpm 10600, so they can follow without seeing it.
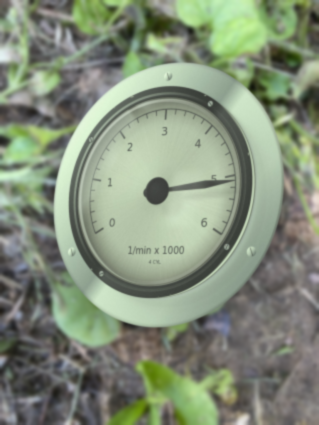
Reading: rpm 5100
